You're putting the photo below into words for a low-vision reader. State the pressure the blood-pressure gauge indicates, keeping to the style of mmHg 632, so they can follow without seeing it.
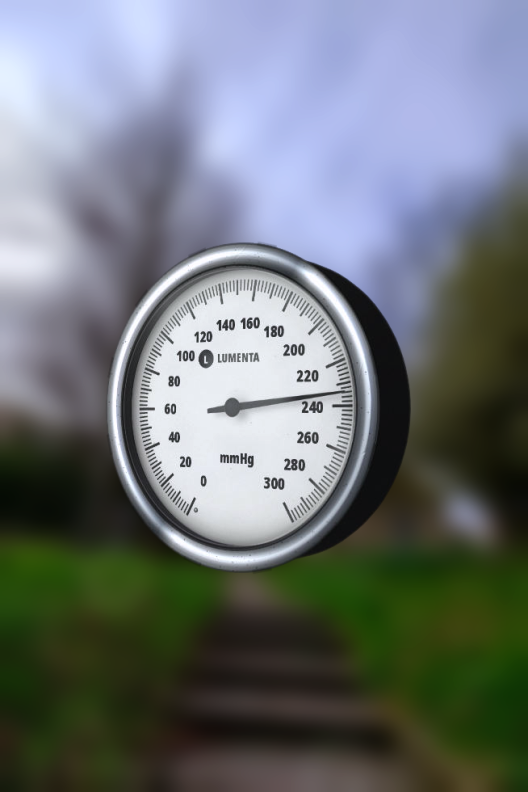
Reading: mmHg 234
